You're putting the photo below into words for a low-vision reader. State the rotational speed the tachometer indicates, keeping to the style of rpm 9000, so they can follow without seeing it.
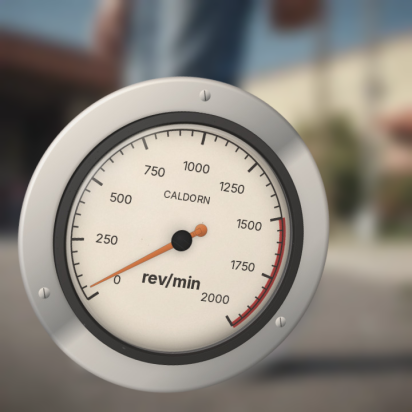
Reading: rpm 50
